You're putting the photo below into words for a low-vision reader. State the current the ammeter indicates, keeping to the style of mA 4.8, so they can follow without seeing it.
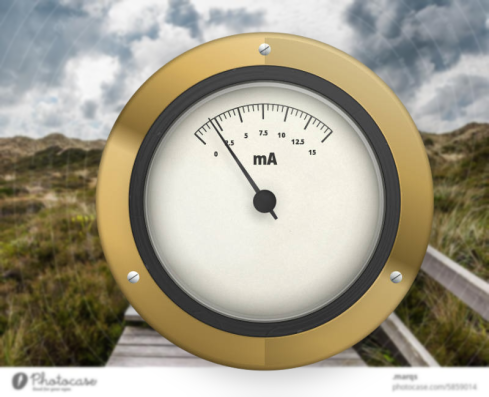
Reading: mA 2
